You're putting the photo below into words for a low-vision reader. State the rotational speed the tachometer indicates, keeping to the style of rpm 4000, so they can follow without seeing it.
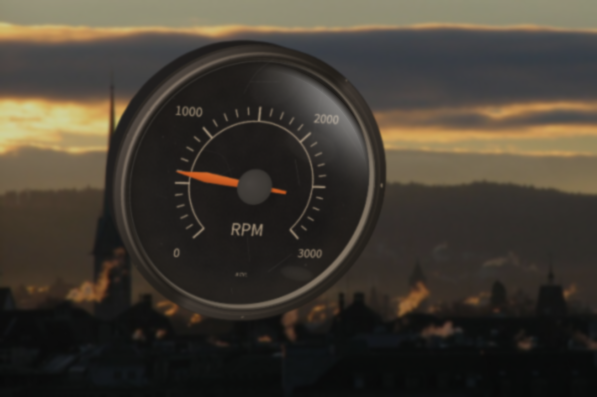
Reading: rpm 600
